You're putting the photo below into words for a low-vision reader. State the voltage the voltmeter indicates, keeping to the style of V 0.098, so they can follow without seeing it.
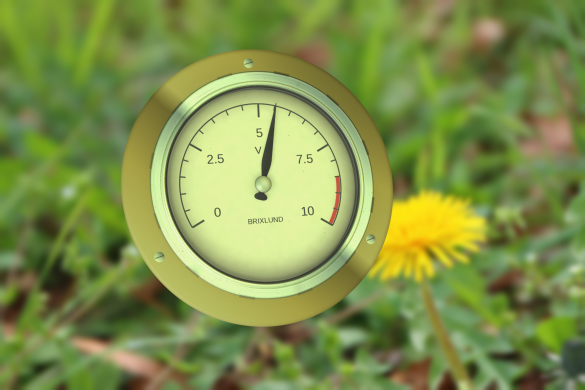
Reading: V 5.5
